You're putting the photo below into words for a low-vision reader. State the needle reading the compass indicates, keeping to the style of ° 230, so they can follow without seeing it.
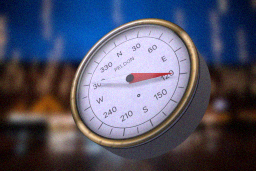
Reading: ° 120
